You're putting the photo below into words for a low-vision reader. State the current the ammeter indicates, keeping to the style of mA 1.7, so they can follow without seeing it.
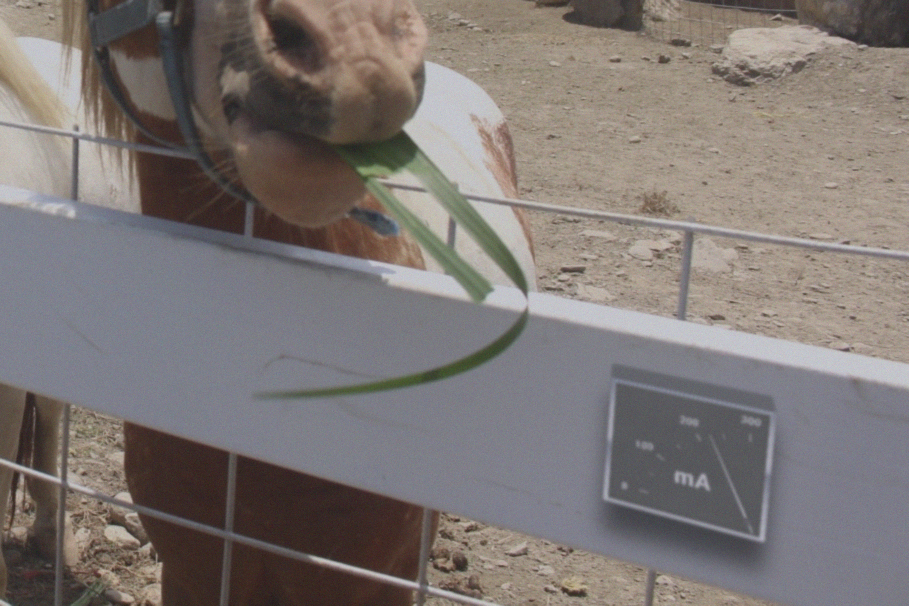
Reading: mA 225
